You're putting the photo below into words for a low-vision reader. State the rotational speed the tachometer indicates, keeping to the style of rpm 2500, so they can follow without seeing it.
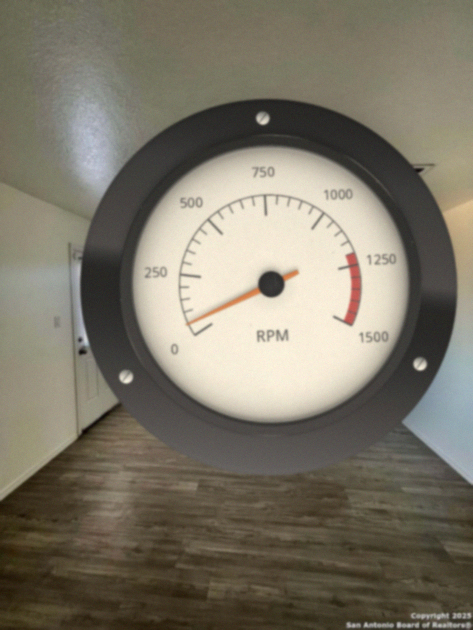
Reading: rpm 50
